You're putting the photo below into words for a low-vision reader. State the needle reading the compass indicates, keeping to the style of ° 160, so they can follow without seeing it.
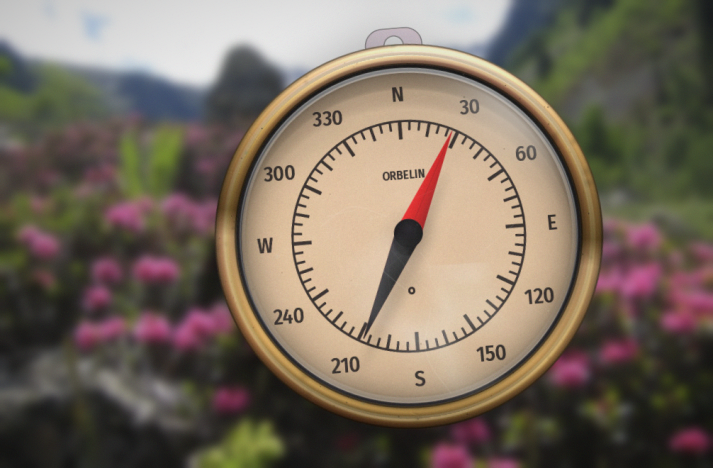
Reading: ° 27.5
